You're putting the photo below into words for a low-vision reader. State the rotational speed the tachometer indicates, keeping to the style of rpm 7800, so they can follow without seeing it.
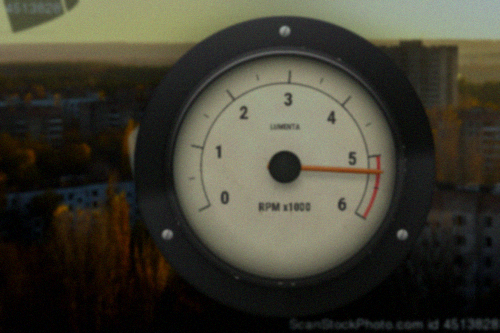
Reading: rpm 5250
